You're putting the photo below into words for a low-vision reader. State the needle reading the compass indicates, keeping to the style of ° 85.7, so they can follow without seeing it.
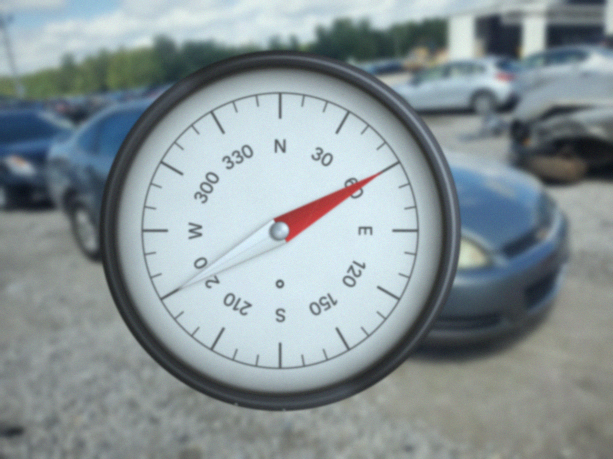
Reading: ° 60
